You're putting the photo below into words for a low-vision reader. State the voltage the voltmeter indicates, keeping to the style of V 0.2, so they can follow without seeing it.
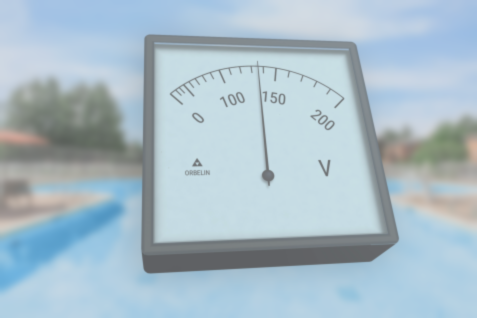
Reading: V 135
